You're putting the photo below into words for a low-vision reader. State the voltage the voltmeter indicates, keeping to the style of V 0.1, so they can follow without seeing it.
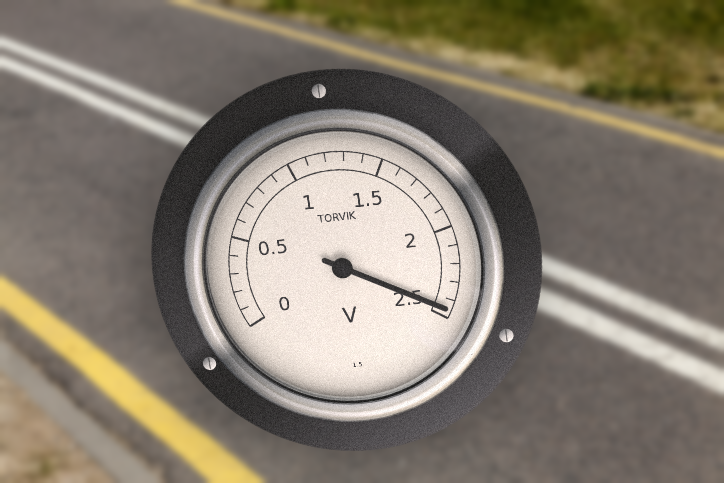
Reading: V 2.45
